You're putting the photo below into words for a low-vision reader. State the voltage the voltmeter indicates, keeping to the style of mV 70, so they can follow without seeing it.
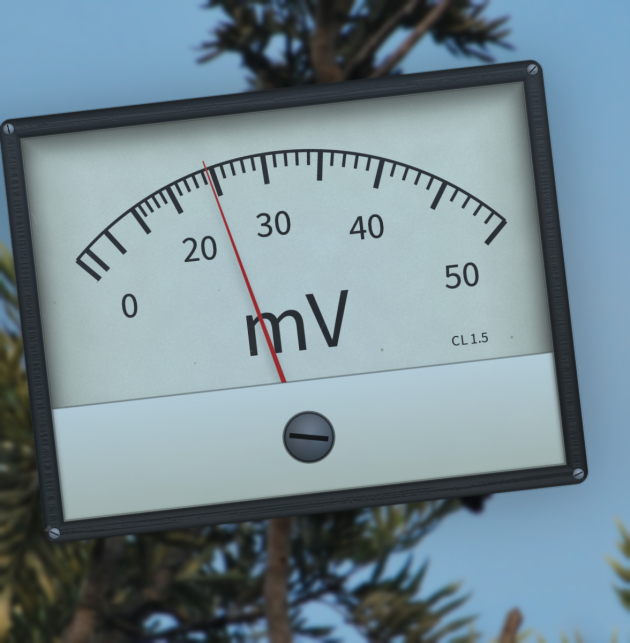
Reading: mV 24.5
